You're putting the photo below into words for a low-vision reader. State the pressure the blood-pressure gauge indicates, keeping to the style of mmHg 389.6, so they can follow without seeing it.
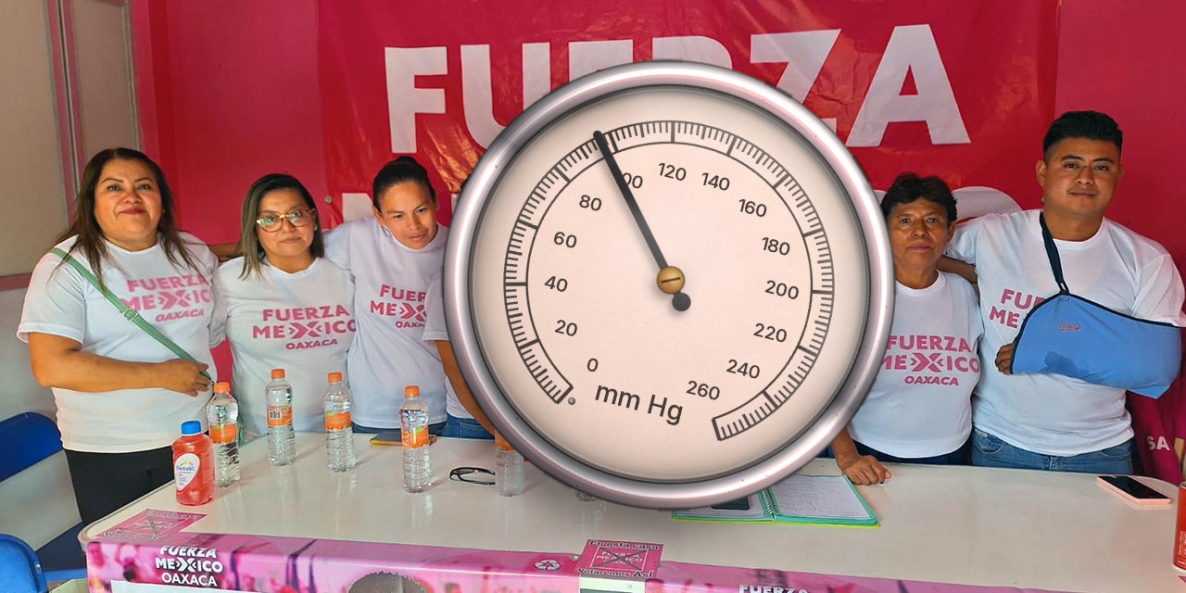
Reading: mmHg 96
